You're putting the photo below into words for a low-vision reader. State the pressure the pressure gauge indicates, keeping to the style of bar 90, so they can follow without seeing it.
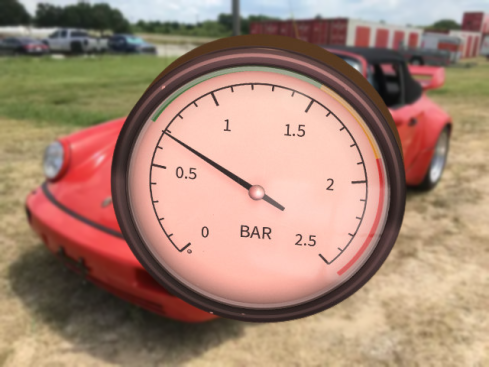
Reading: bar 0.7
